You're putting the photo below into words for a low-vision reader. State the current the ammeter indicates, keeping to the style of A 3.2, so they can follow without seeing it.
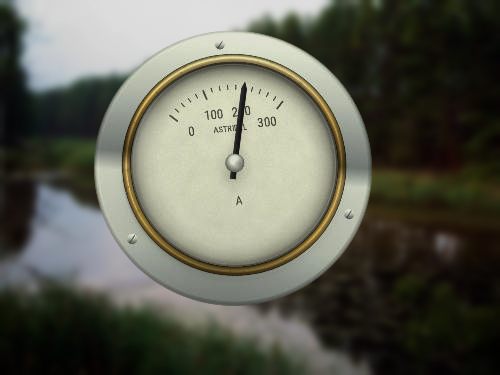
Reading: A 200
